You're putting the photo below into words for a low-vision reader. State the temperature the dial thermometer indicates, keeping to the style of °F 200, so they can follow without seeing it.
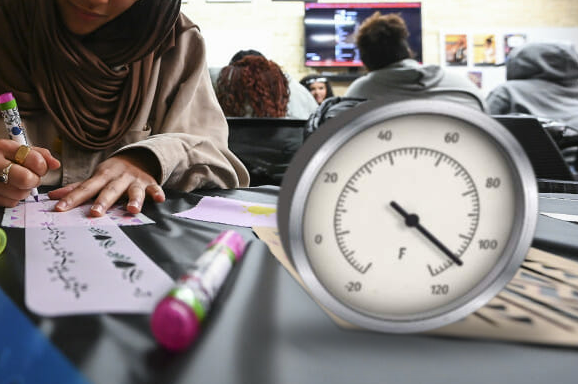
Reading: °F 110
